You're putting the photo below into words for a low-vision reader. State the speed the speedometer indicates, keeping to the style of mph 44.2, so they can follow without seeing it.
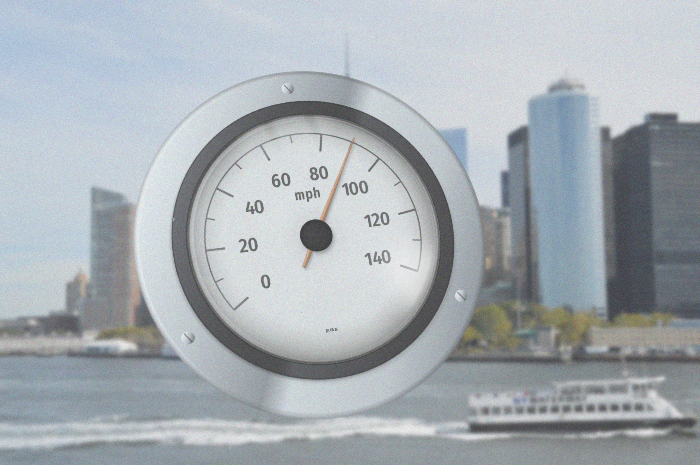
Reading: mph 90
